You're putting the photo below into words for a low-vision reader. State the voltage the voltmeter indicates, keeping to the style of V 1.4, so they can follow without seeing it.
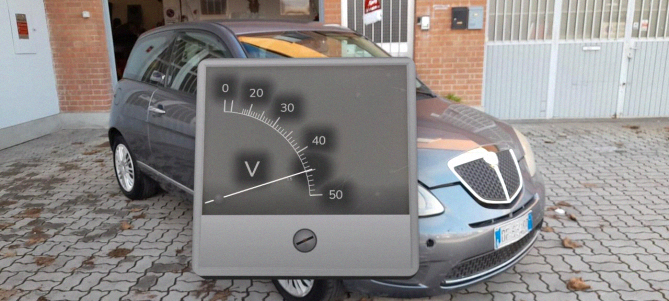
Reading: V 45
